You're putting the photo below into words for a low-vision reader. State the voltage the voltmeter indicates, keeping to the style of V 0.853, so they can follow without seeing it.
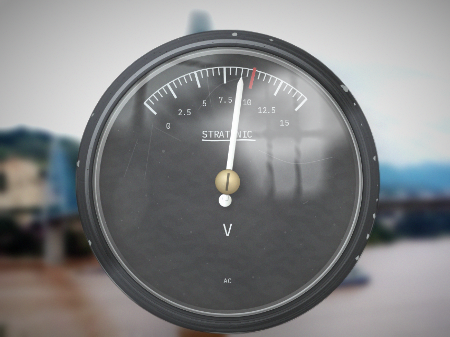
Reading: V 9
